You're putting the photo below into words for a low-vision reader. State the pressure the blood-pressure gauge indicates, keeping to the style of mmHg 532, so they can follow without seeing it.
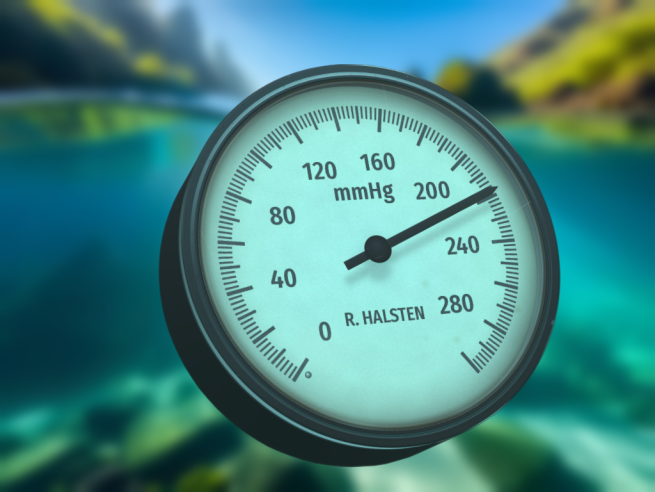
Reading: mmHg 218
